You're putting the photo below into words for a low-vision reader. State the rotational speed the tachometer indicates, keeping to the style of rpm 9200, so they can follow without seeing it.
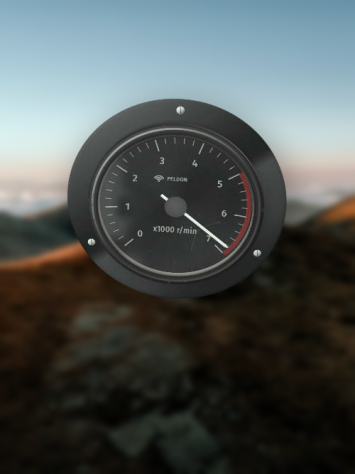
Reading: rpm 6800
